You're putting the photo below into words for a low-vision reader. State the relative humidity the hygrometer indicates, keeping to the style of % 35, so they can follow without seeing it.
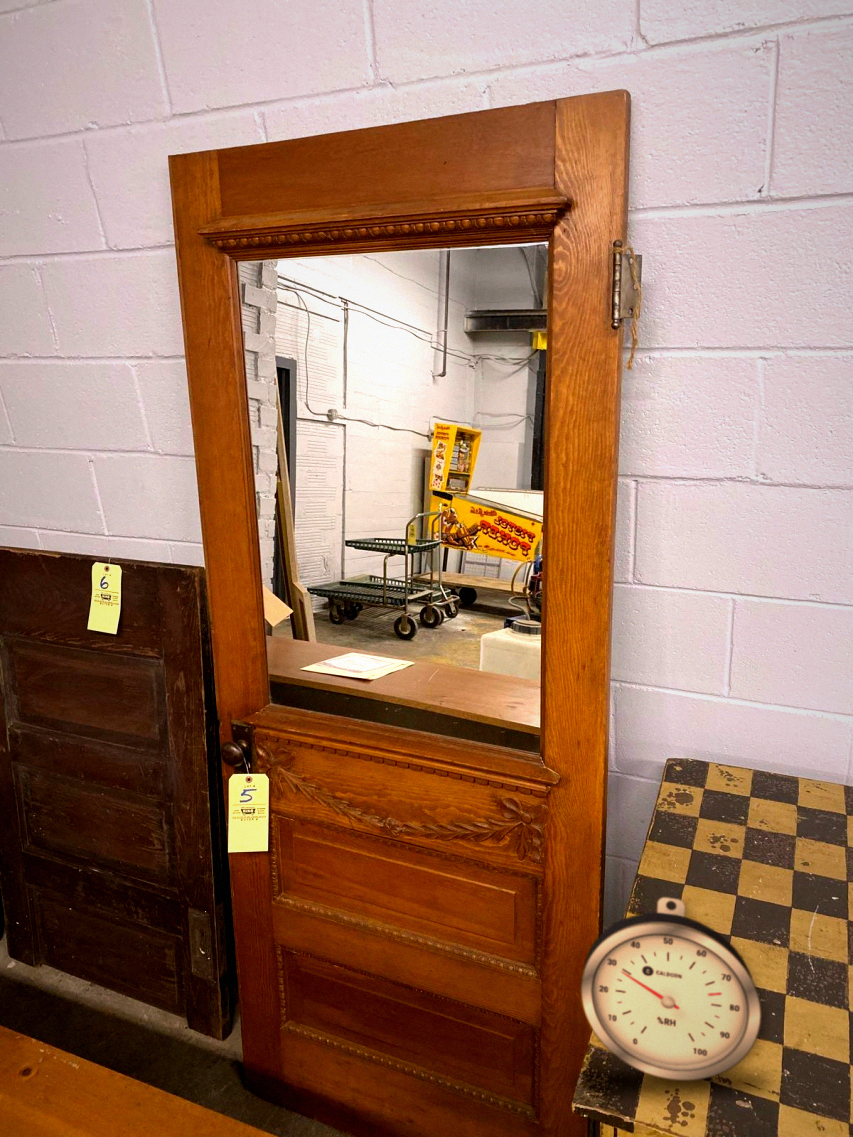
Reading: % 30
